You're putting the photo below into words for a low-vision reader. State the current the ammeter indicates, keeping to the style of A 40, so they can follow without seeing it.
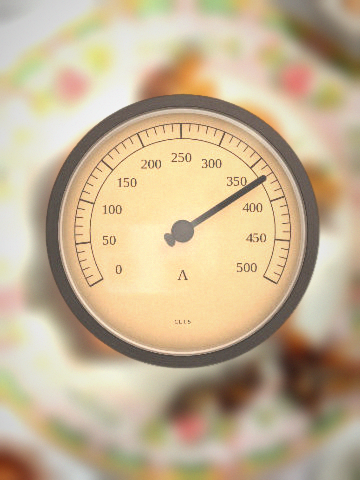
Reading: A 370
